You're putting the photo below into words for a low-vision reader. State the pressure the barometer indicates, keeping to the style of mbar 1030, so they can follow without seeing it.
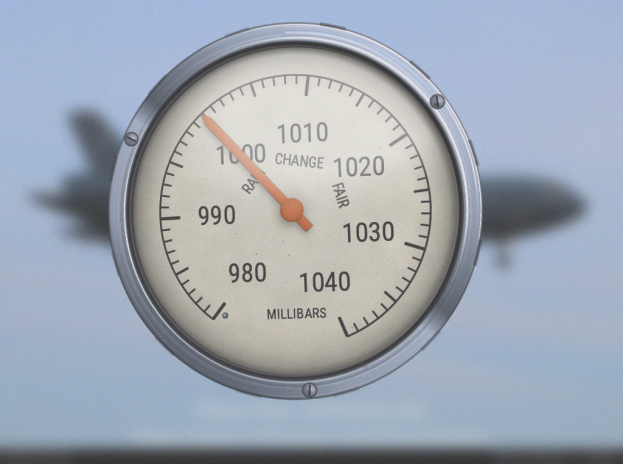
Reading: mbar 1000
